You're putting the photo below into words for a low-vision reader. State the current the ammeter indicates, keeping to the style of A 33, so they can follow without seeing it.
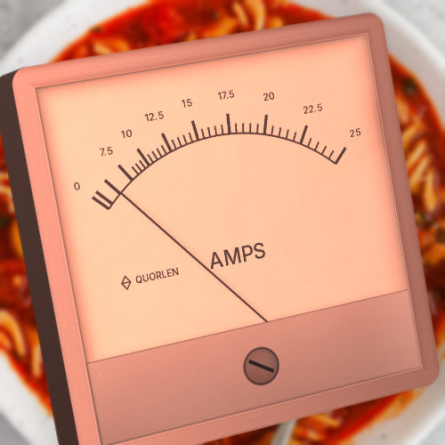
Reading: A 5
